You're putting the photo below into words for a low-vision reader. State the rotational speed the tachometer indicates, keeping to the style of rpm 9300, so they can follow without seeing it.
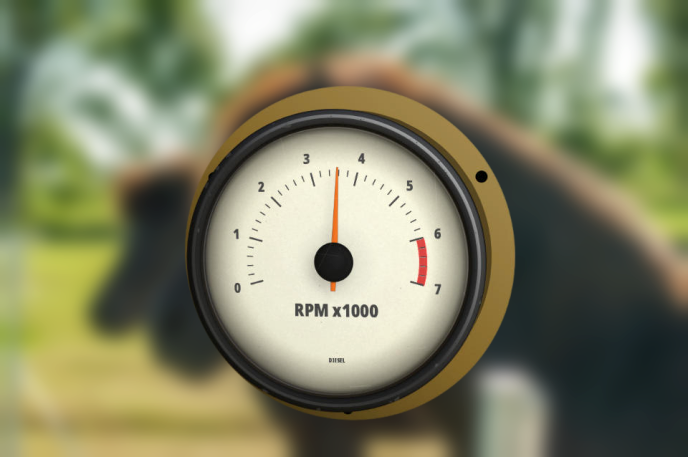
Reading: rpm 3600
